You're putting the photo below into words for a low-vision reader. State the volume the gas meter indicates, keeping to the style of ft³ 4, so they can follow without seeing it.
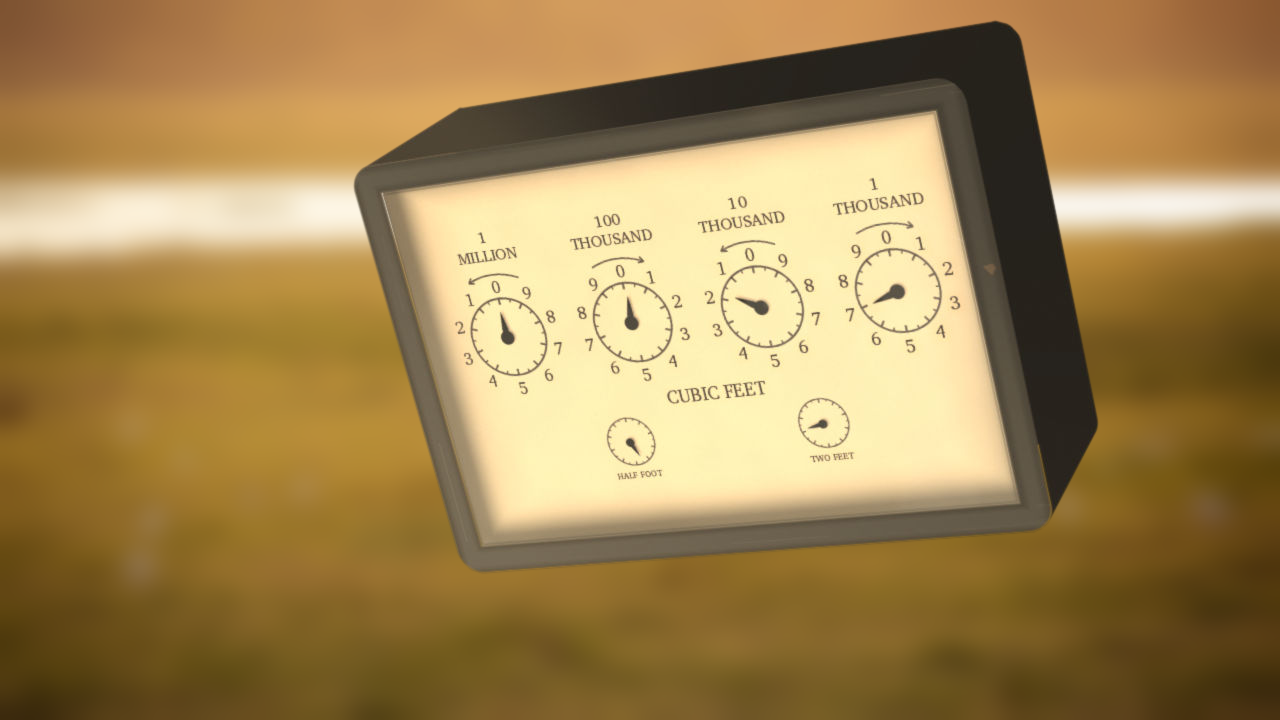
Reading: ft³ 1700
